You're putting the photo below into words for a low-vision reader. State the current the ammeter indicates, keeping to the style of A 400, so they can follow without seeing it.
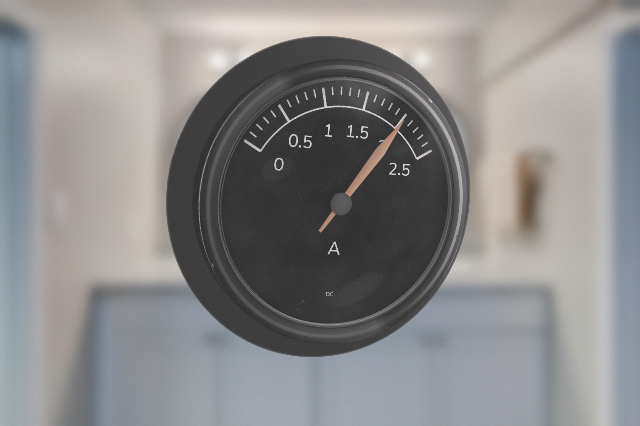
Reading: A 2
